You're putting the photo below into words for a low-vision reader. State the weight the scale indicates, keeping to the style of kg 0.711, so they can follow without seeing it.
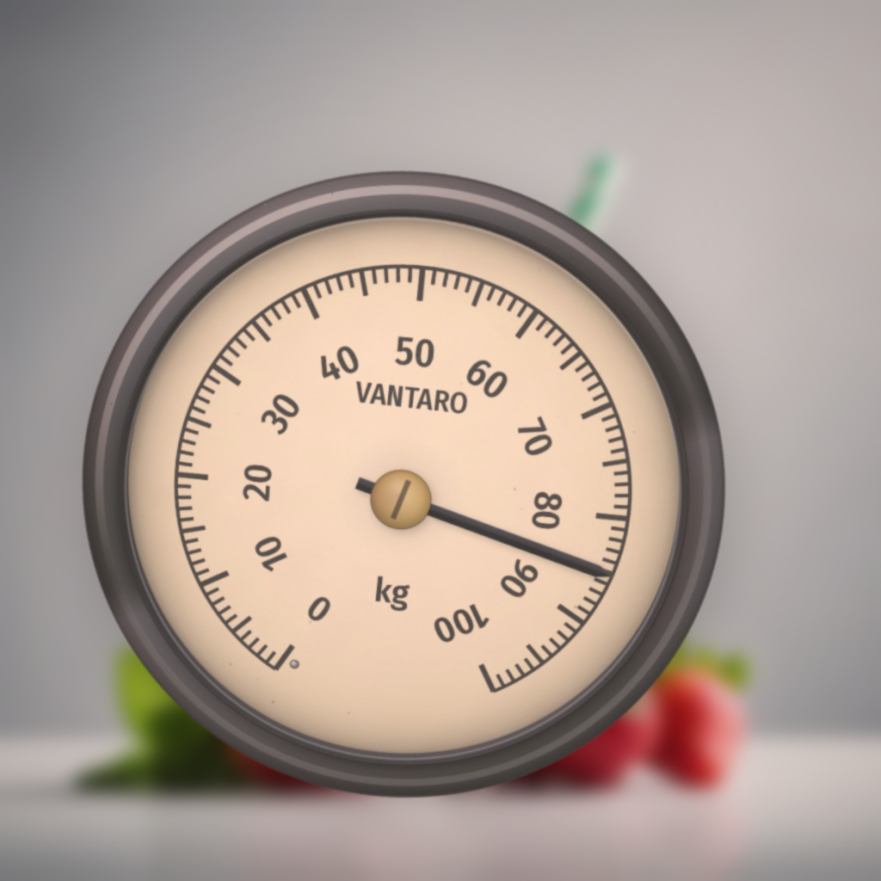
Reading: kg 85
